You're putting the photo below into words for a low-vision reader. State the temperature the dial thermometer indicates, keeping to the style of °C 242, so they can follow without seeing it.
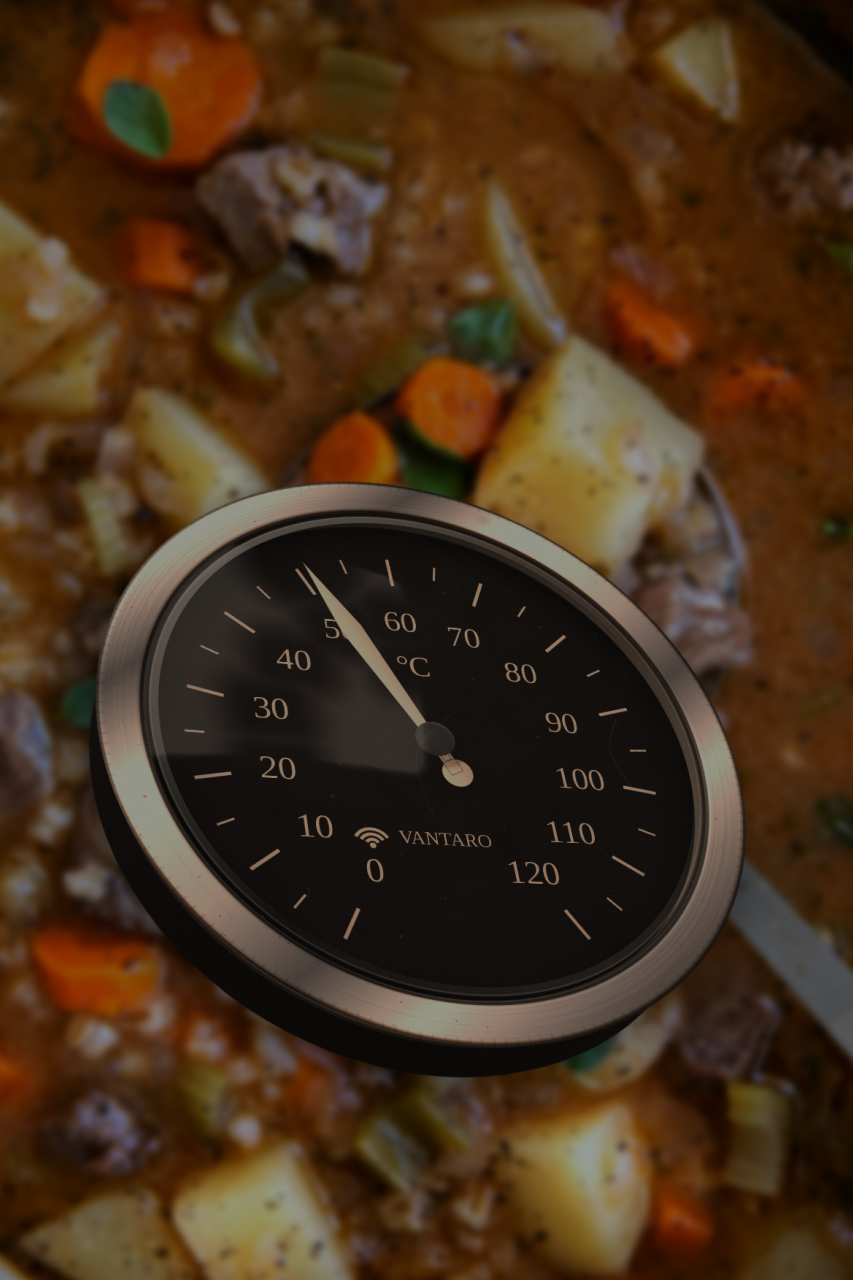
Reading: °C 50
